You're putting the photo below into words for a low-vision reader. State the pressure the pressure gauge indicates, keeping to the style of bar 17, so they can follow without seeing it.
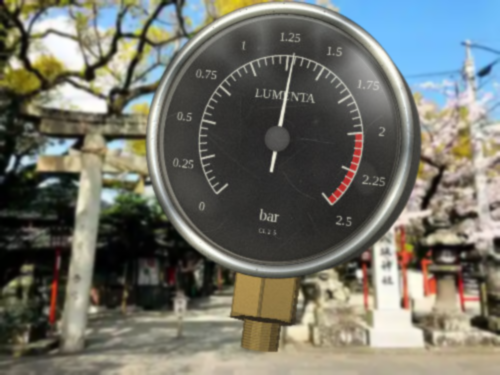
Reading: bar 1.3
